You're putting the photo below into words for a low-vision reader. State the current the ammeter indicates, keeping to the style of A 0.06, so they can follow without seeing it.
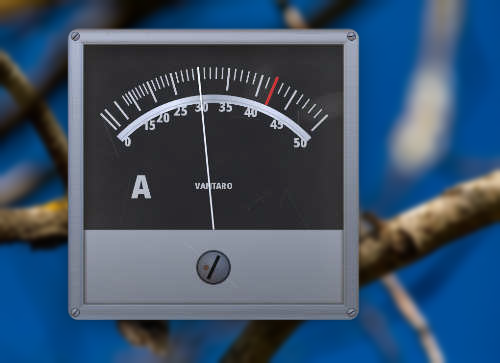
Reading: A 30
